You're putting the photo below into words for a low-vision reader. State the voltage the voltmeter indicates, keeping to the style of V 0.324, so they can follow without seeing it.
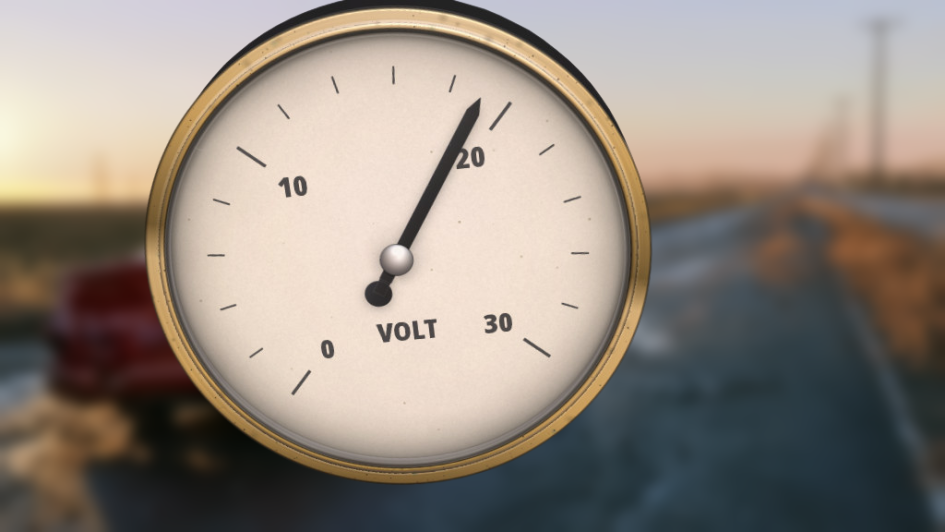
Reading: V 19
